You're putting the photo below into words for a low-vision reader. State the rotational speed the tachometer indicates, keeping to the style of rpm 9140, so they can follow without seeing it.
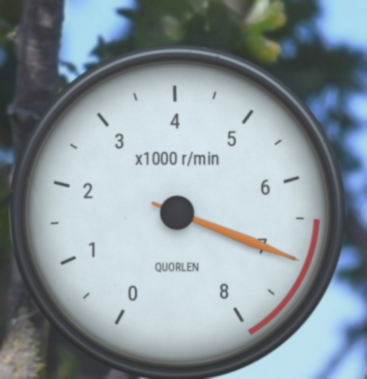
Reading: rpm 7000
